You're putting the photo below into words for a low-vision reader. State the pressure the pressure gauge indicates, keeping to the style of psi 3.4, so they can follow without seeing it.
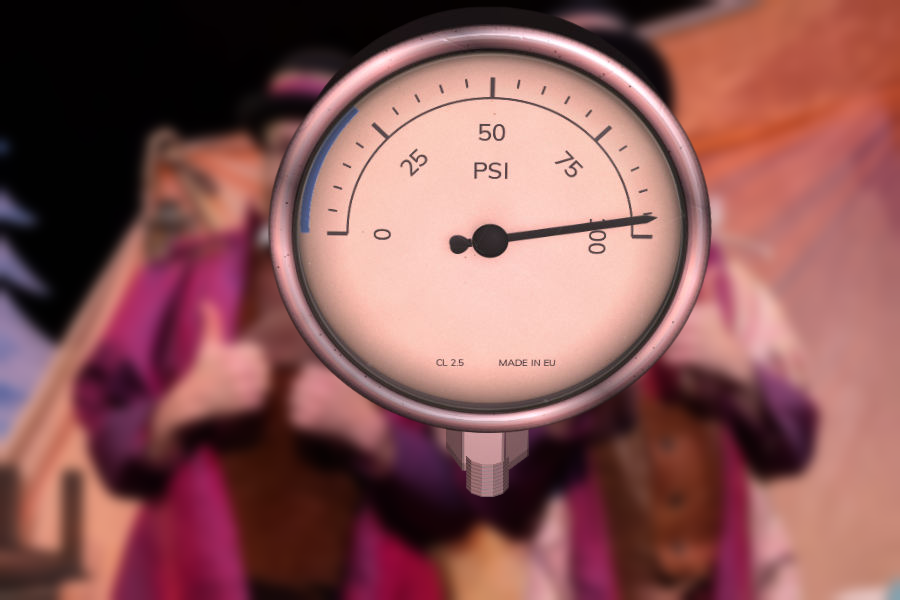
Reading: psi 95
